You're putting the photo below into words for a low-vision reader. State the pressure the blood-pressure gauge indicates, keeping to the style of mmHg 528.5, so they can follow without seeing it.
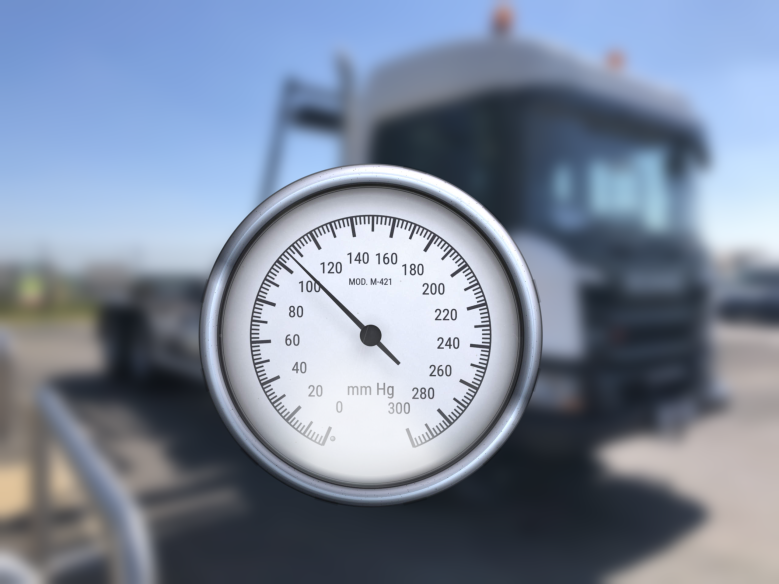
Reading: mmHg 106
